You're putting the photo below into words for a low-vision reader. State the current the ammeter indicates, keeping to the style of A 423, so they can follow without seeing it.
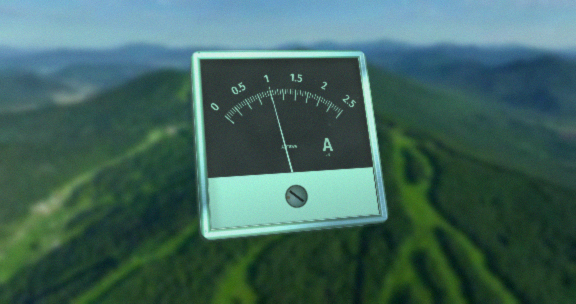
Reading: A 1
